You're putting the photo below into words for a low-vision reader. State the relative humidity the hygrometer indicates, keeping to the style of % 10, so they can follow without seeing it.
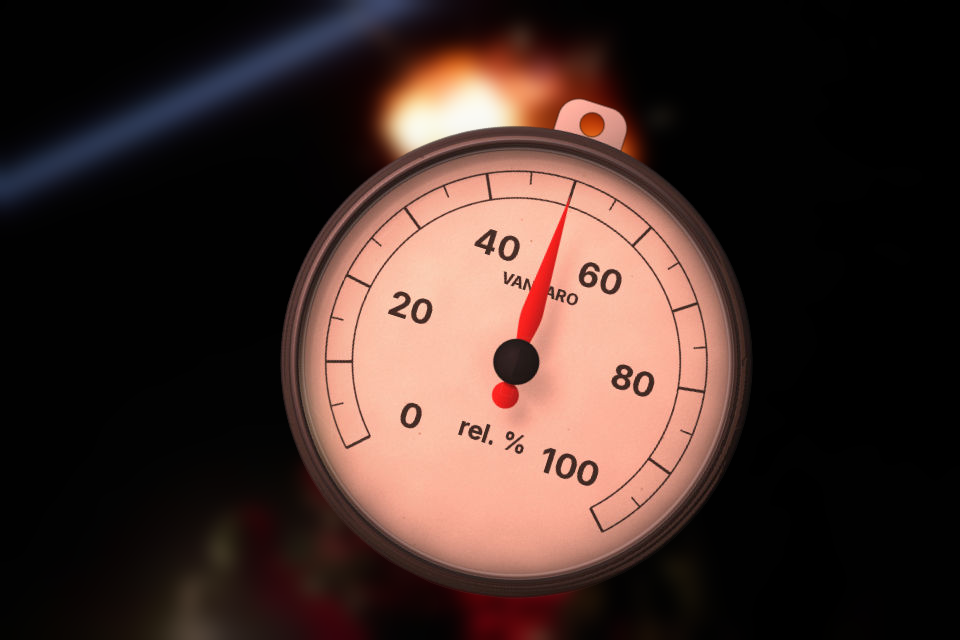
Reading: % 50
